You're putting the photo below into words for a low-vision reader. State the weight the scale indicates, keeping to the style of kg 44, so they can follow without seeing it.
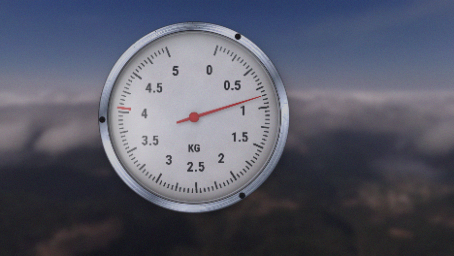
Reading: kg 0.85
